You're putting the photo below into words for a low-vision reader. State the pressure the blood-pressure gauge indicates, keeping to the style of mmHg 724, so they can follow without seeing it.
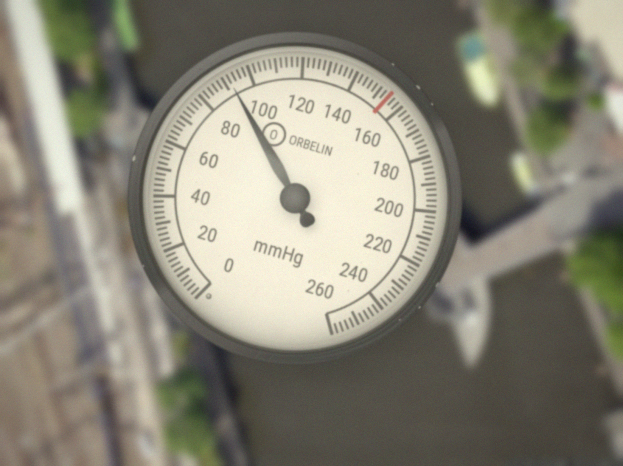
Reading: mmHg 92
